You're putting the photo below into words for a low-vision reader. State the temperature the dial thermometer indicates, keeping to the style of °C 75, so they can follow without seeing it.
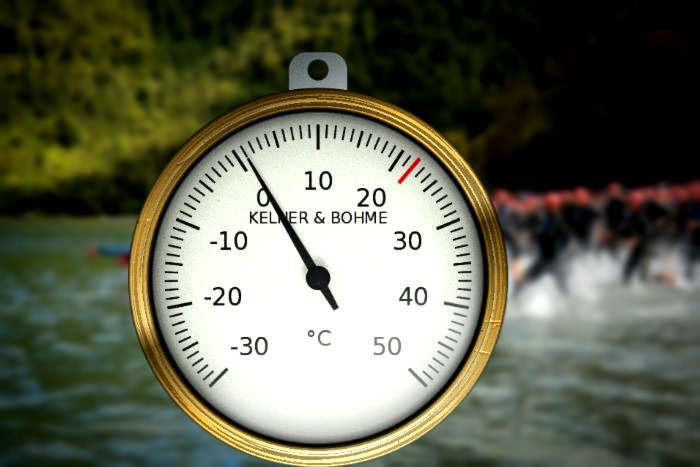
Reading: °C 1
